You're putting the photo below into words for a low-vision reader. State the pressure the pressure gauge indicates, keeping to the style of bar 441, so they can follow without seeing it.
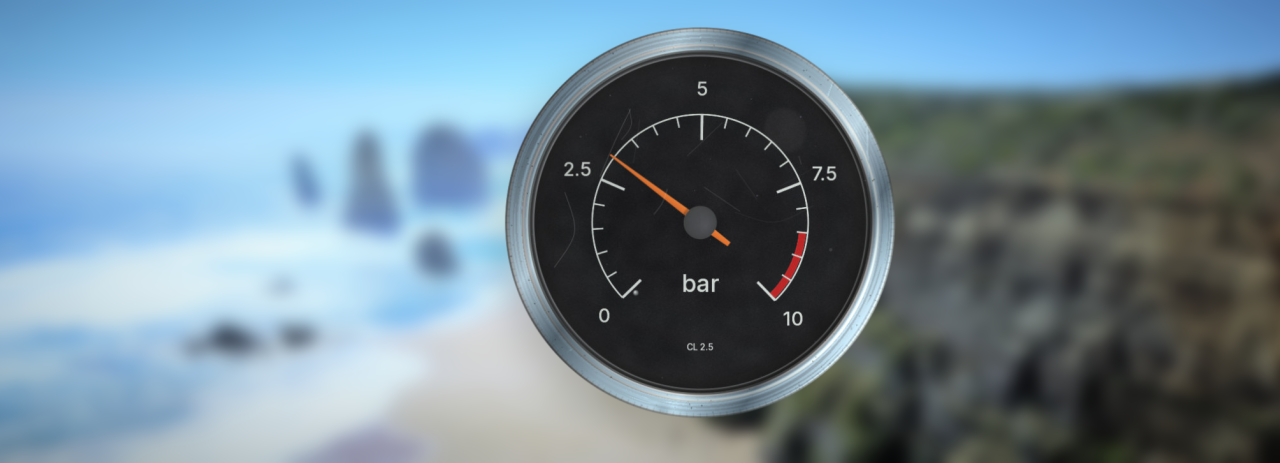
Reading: bar 3
